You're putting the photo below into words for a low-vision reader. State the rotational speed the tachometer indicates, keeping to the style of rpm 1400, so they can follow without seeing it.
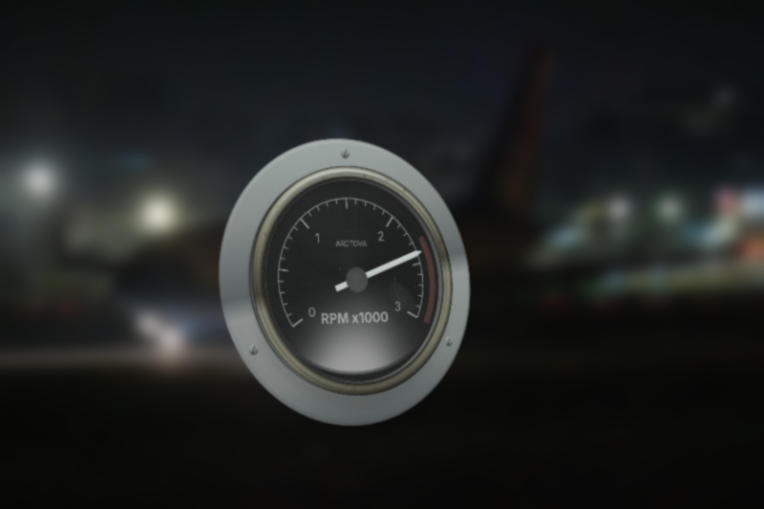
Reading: rpm 2400
